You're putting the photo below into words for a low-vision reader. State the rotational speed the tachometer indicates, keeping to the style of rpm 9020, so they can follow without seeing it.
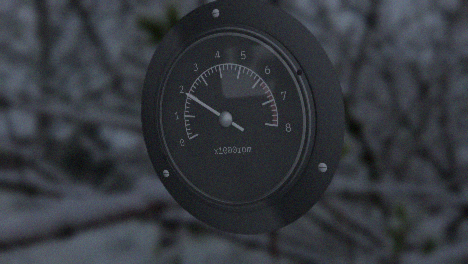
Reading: rpm 2000
